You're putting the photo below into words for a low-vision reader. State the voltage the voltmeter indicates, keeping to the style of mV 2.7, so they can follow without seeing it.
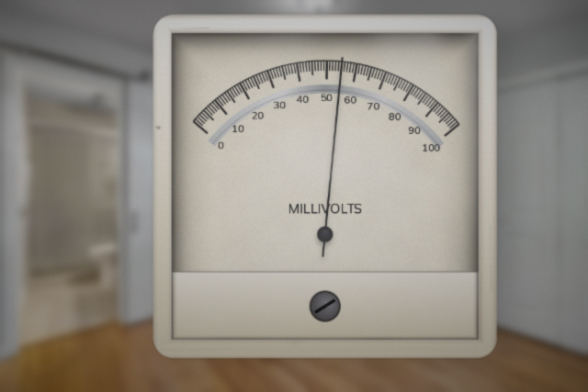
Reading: mV 55
